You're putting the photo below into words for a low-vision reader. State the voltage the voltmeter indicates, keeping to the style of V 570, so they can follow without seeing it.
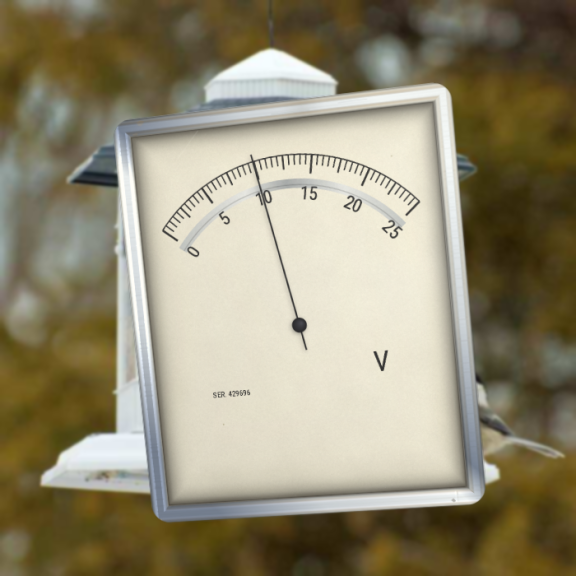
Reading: V 10
